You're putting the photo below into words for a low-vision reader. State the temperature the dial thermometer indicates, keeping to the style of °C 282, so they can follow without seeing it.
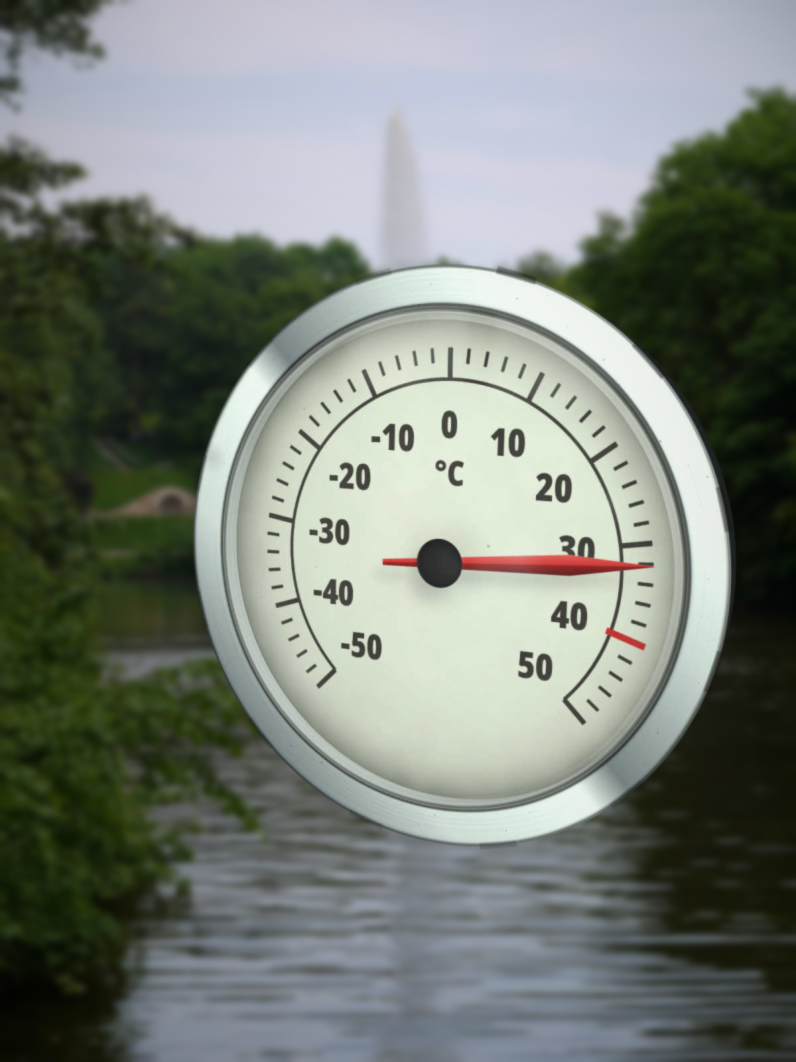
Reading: °C 32
